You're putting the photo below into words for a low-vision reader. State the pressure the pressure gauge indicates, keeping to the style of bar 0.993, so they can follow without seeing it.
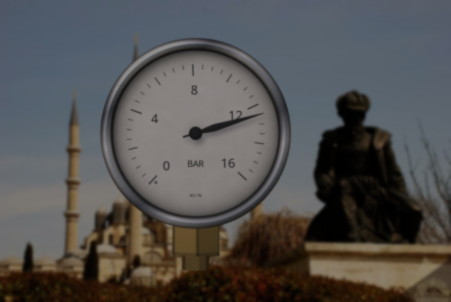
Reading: bar 12.5
